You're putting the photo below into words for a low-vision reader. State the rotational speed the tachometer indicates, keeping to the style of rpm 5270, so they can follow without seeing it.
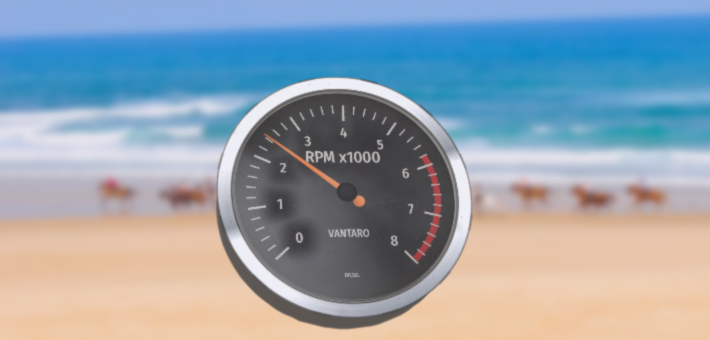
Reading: rpm 2400
